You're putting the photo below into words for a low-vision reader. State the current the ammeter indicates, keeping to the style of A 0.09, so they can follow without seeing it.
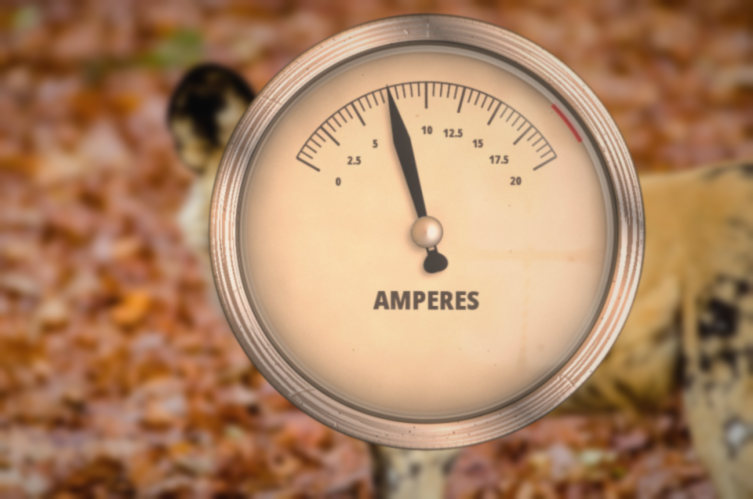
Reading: A 7.5
